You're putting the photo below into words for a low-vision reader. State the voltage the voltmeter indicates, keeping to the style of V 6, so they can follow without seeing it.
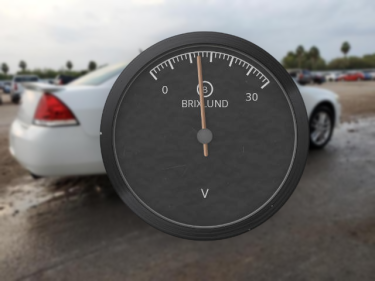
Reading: V 12
